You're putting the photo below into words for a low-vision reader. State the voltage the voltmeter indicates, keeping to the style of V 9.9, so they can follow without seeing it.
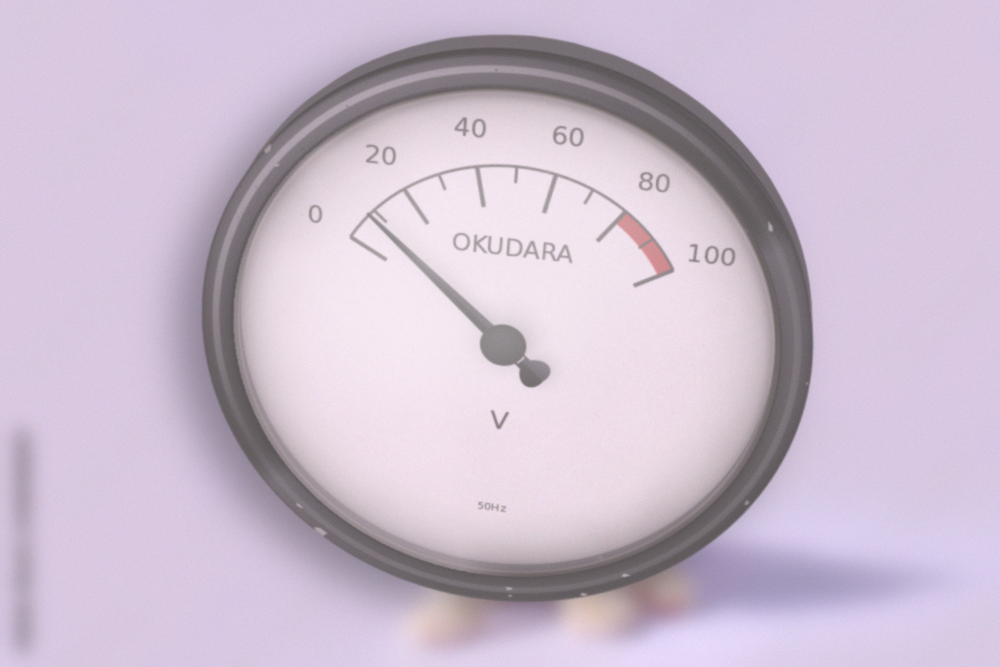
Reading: V 10
